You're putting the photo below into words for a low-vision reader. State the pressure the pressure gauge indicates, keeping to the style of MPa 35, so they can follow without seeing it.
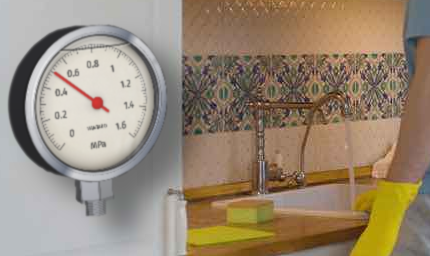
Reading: MPa 0.5
